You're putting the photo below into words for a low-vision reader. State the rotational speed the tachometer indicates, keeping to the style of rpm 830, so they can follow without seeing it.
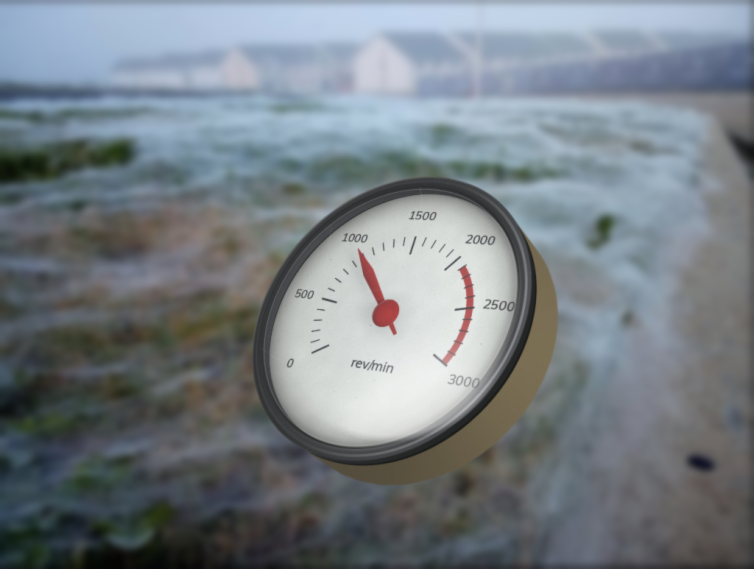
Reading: rpm 1000
